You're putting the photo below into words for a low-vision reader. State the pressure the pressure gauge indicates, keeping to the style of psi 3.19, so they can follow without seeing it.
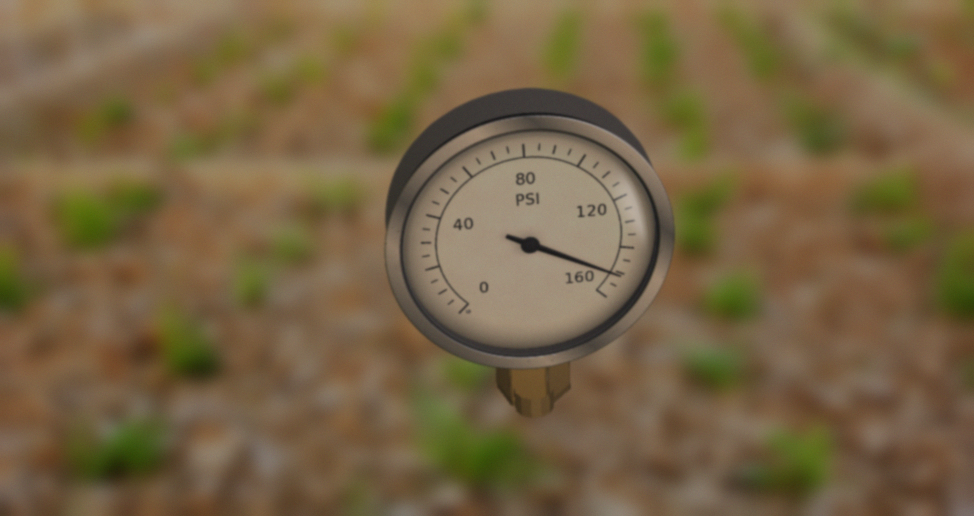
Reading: psi 150
